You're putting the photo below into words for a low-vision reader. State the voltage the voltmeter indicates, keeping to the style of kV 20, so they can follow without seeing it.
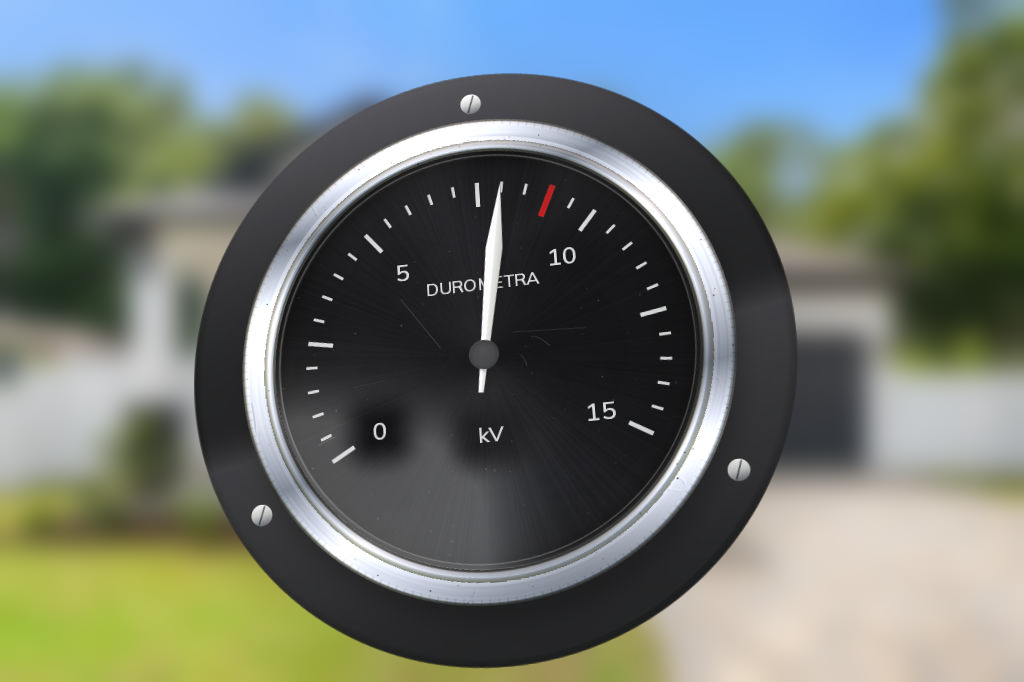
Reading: kV 8
